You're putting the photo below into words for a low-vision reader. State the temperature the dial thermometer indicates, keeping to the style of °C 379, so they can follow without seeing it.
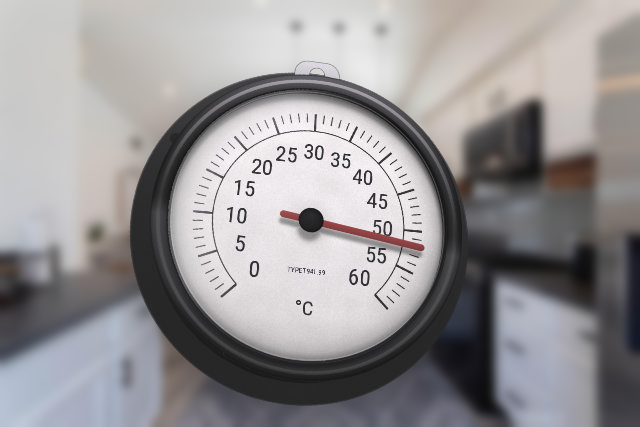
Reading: °C 52
